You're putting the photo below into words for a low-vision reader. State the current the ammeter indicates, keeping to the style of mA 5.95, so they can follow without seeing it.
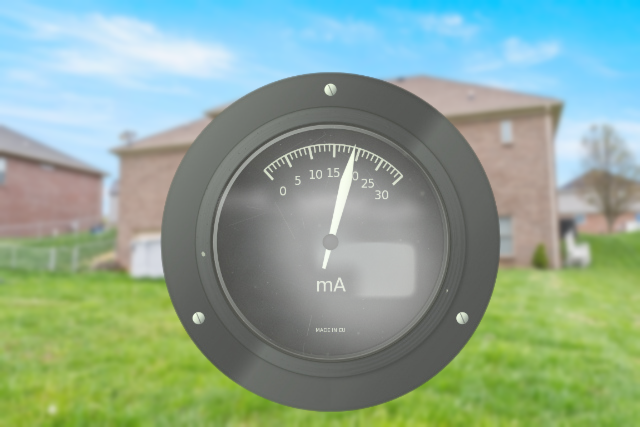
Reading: mA 19
